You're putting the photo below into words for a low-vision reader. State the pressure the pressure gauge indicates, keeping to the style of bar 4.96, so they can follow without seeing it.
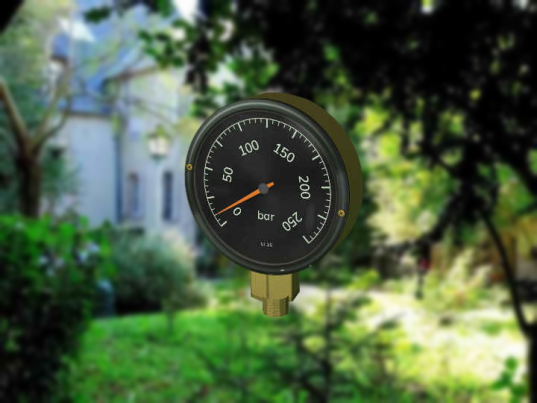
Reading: bar 10
